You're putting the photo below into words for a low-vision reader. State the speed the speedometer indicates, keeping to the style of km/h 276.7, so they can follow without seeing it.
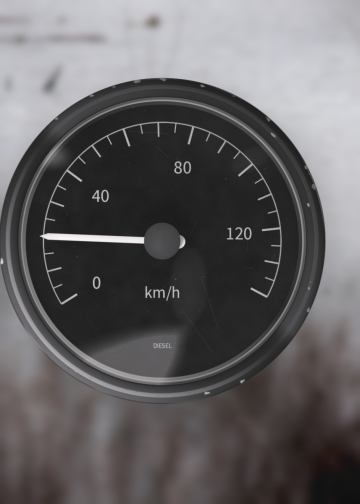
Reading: km/h 20
